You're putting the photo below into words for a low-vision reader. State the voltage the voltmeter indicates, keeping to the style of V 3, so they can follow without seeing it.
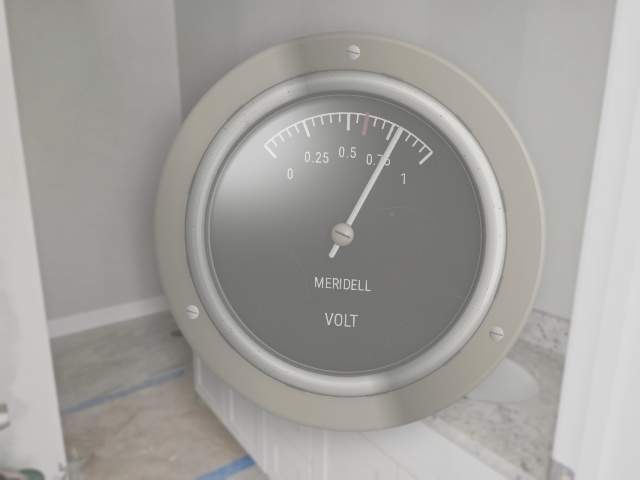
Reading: V 0.8
